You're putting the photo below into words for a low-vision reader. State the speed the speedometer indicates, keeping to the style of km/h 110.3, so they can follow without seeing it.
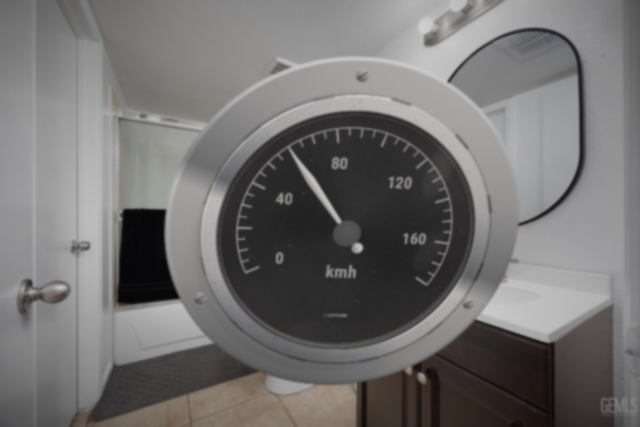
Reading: km/h 60
